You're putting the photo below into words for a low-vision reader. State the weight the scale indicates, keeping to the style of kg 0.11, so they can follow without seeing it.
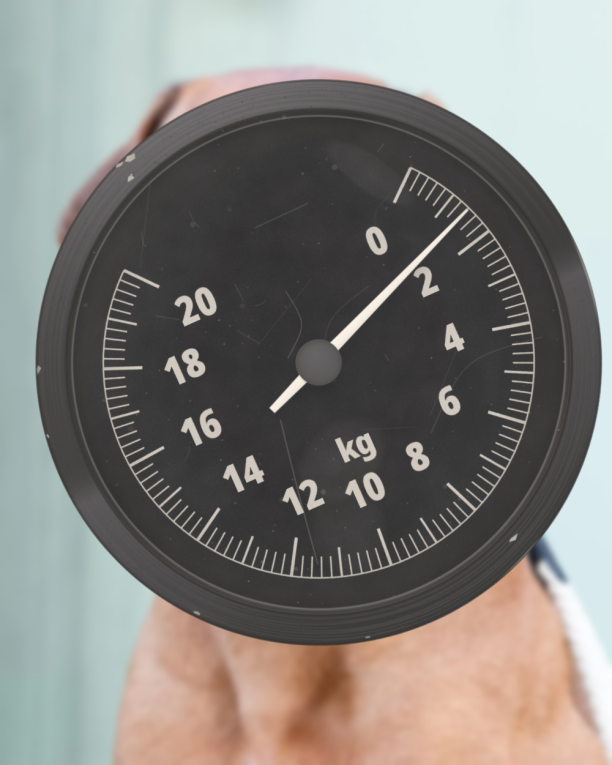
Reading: kg 1.4
